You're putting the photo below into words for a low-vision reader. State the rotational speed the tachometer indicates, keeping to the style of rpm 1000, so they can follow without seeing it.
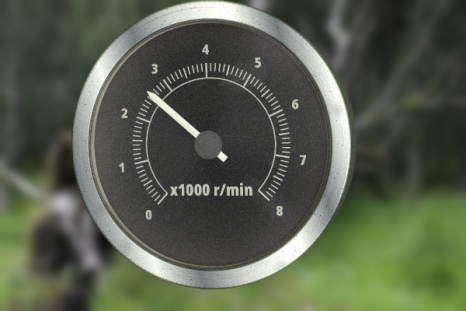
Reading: rpm 2600
